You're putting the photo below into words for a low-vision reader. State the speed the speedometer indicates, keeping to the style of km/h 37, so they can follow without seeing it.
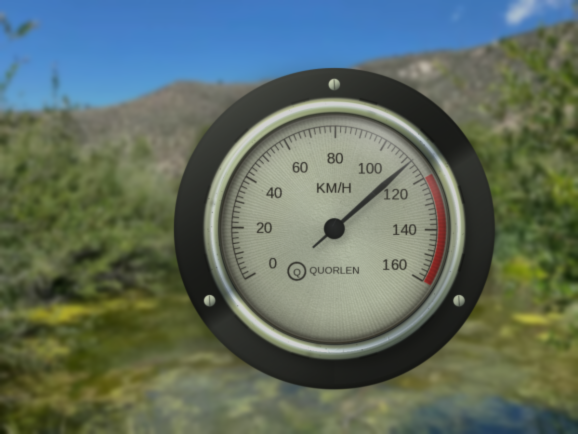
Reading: km/h 112
